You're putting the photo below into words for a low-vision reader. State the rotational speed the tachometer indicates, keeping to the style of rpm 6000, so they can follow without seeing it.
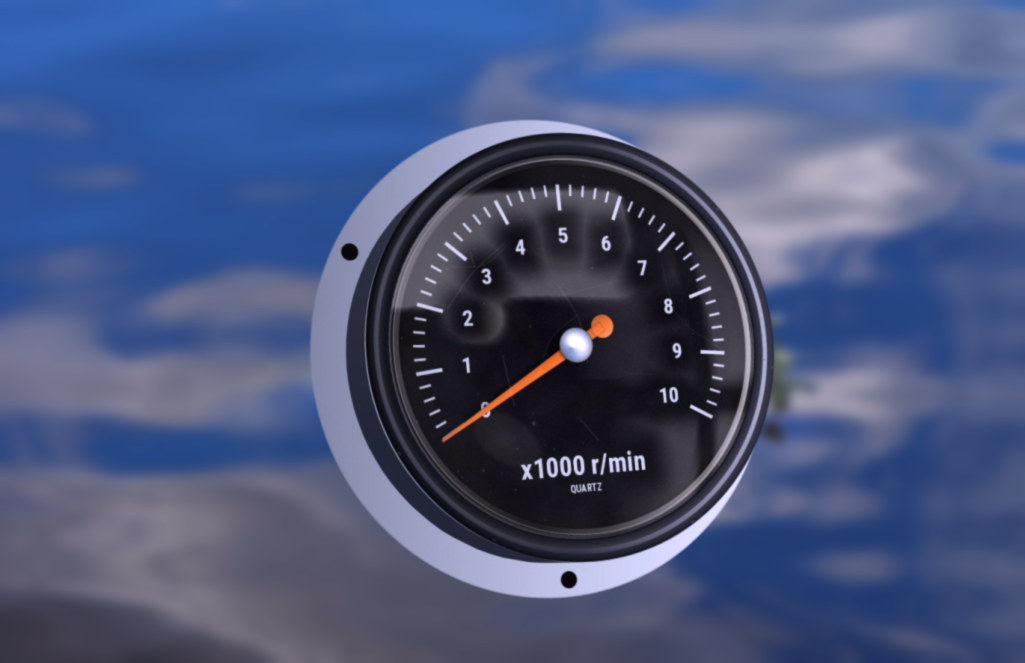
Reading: rpm 0
